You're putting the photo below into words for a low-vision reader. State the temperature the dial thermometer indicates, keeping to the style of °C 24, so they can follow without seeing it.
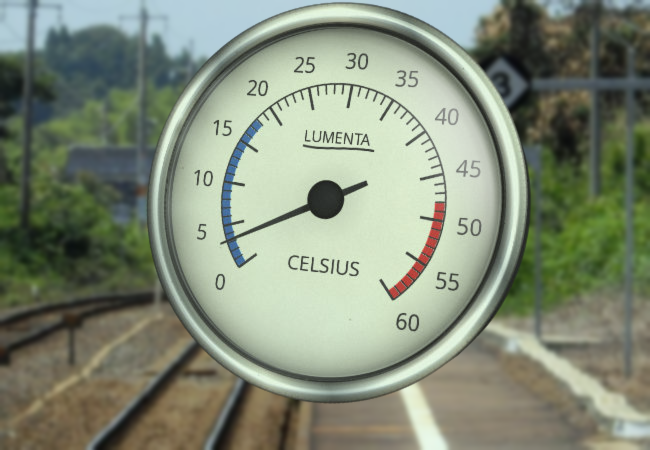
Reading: °C 3
